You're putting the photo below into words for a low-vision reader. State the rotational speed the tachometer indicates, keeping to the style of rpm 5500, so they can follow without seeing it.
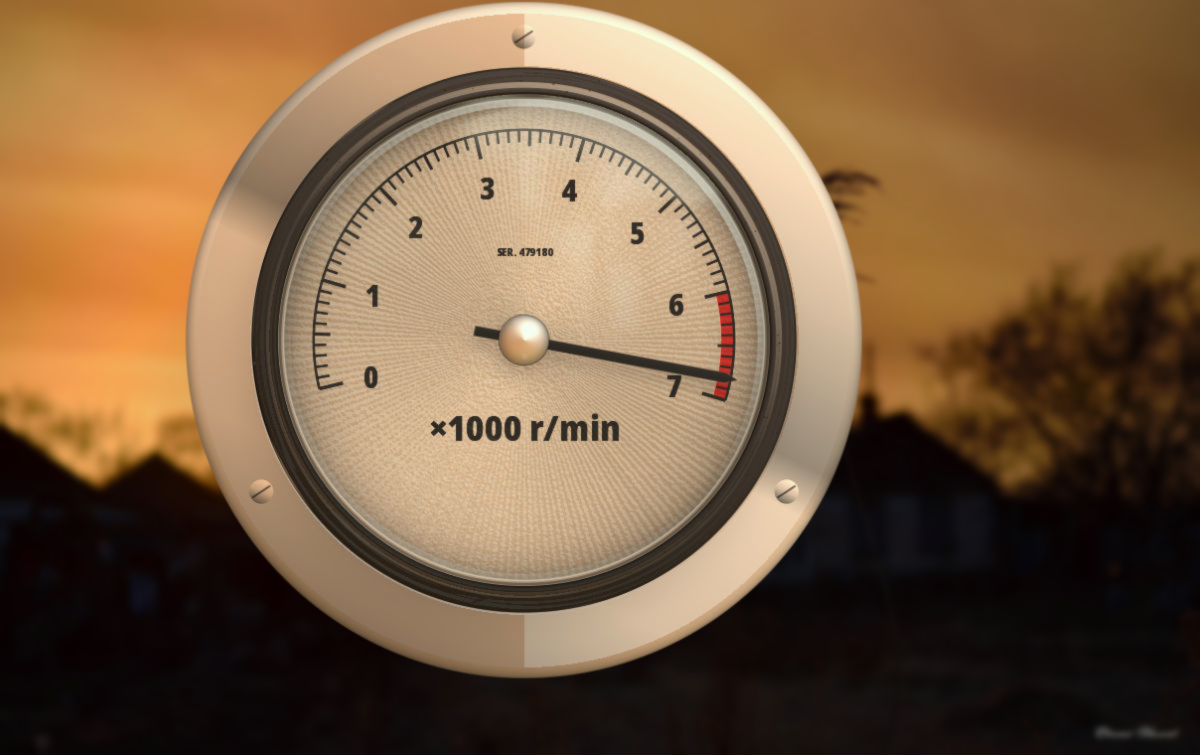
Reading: rpm 6800
